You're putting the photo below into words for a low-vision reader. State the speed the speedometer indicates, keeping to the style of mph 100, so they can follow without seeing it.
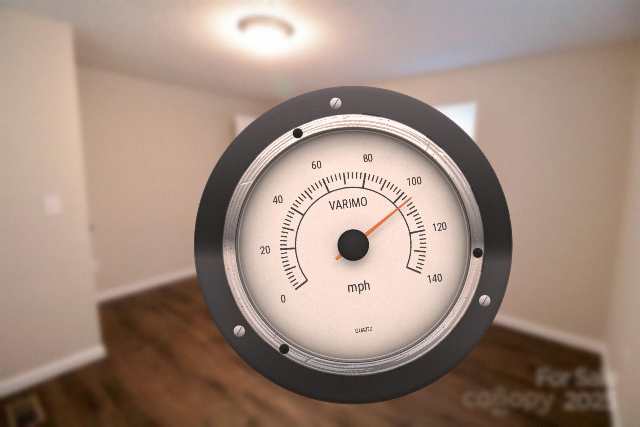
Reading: mph 104
